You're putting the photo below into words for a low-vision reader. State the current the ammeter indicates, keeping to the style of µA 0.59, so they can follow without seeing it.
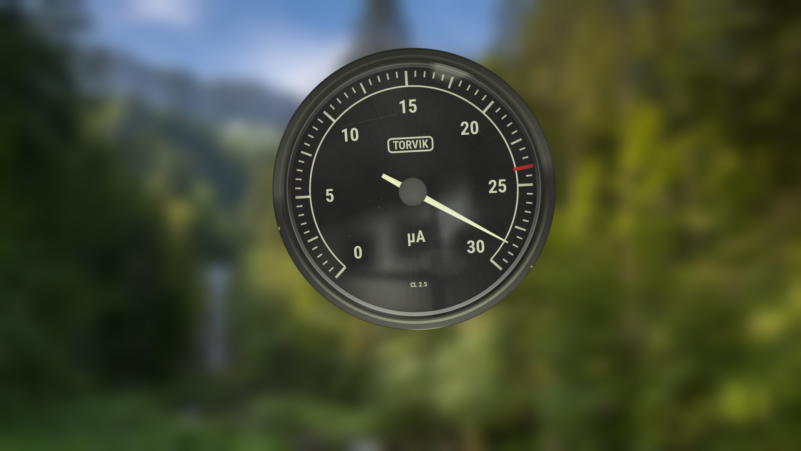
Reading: µA 28.5
